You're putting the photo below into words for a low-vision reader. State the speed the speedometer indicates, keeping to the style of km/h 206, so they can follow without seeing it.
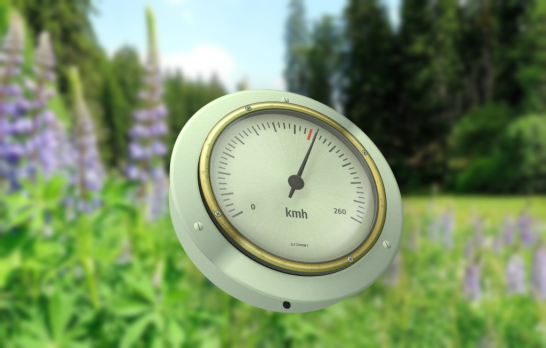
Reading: km/h 160
